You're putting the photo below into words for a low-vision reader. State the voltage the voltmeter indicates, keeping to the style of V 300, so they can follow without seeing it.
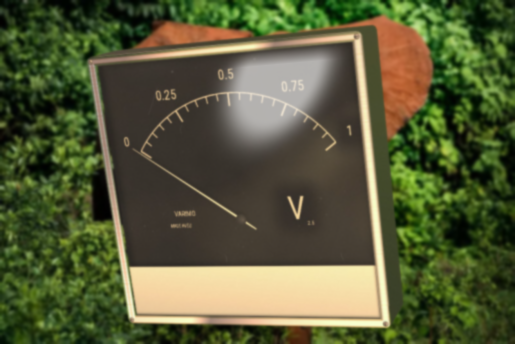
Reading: V 0
